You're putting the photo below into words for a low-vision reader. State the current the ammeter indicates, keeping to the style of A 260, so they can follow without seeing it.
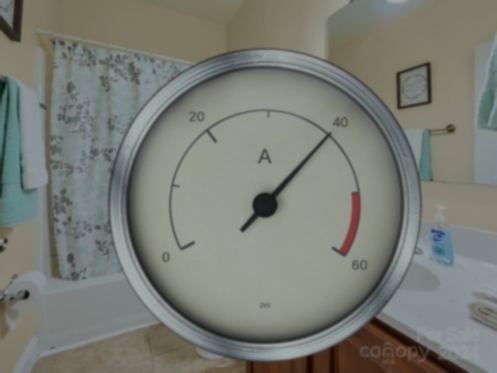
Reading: A 40
